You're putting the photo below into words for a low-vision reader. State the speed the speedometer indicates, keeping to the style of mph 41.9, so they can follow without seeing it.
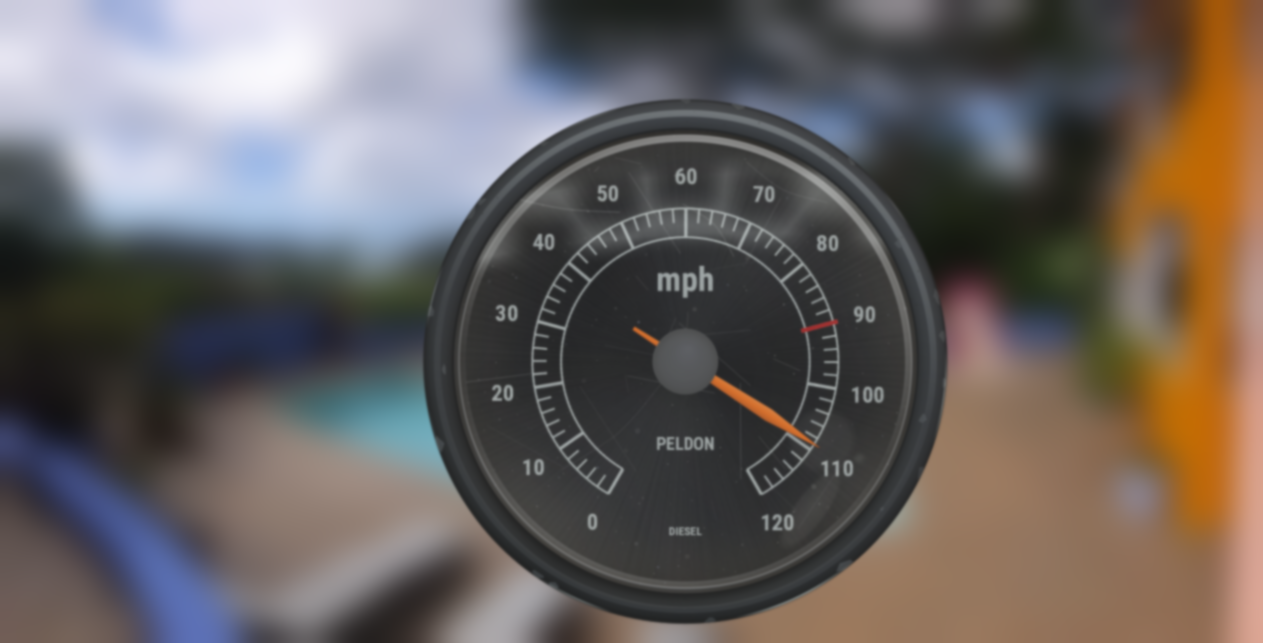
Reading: mph 109
